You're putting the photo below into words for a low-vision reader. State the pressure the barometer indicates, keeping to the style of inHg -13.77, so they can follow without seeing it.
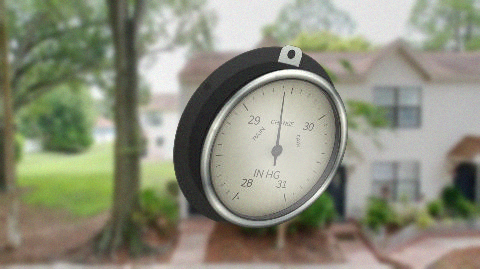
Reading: inHg 29.4
